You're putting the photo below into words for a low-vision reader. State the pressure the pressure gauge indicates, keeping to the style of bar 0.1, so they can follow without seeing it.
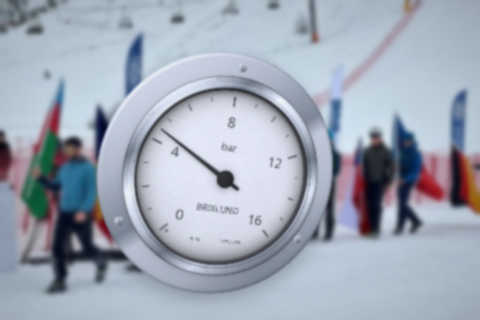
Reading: bar 4.5
